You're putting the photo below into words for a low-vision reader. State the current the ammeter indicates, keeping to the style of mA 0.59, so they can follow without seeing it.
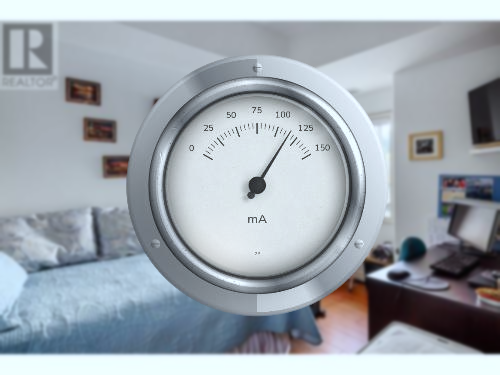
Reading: mA 115
